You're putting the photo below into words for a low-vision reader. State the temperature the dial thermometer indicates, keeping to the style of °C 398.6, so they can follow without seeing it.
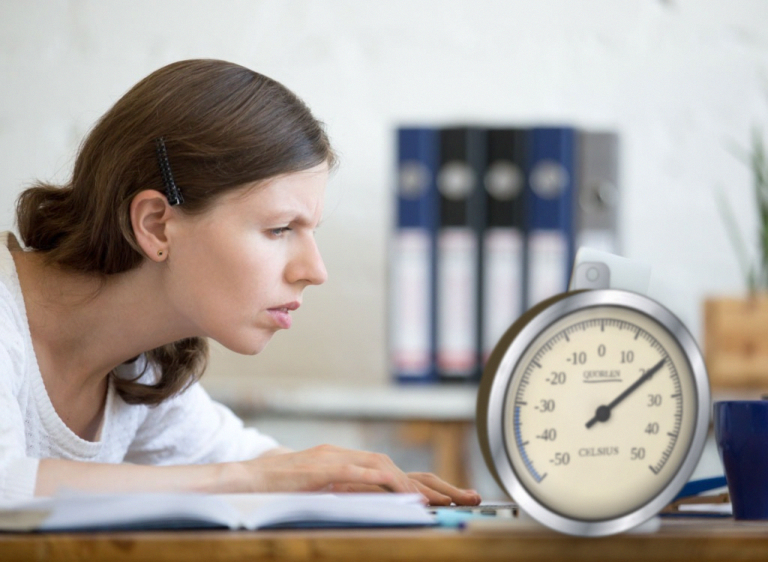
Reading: °C 20
